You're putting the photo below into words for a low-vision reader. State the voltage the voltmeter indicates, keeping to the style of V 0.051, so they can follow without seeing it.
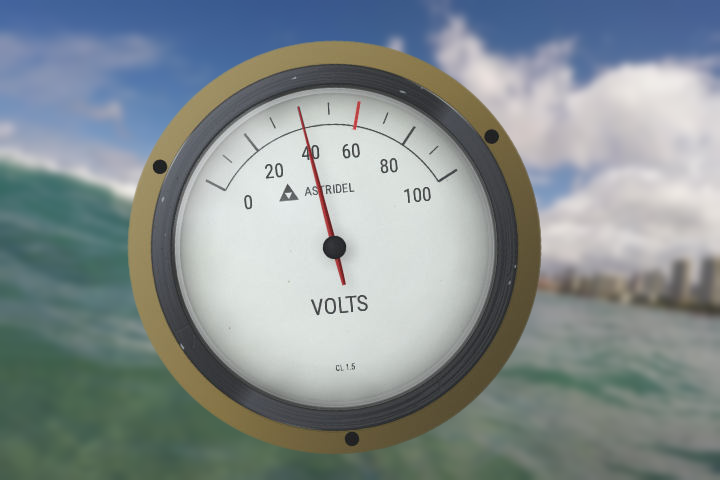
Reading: V 40
